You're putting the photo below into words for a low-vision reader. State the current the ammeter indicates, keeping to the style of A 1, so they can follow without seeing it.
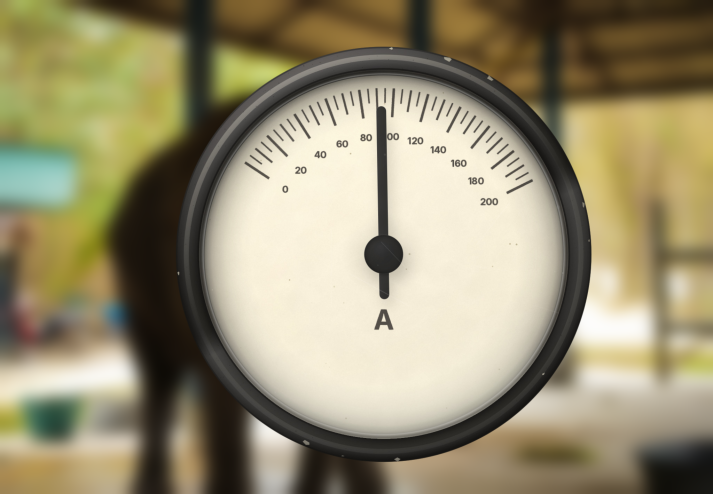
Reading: A 92.5
